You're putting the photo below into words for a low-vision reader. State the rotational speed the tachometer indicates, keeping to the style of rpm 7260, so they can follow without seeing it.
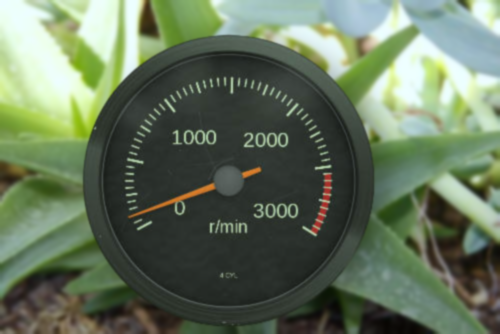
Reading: rpm 100
